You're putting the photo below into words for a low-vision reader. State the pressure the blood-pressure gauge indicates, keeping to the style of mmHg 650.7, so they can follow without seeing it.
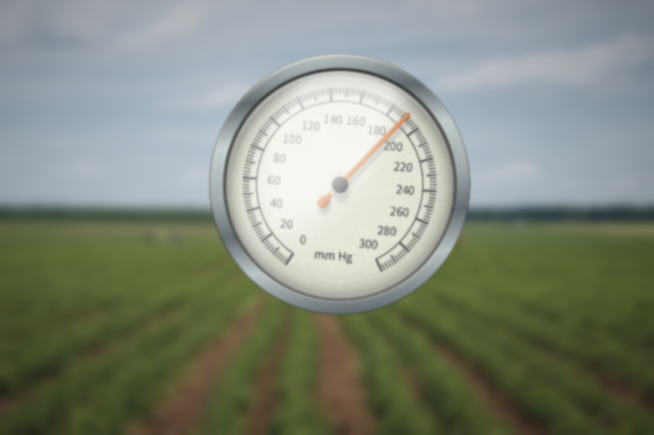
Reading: mmHg 190
